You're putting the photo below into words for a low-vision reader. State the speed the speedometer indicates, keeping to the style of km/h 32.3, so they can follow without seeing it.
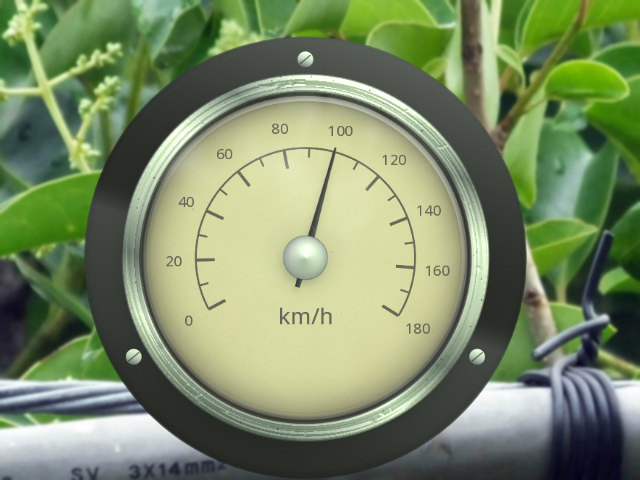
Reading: km/h 100
